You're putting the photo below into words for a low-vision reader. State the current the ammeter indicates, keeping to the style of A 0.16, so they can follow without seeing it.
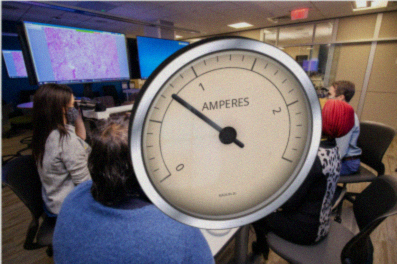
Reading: A 0.75
